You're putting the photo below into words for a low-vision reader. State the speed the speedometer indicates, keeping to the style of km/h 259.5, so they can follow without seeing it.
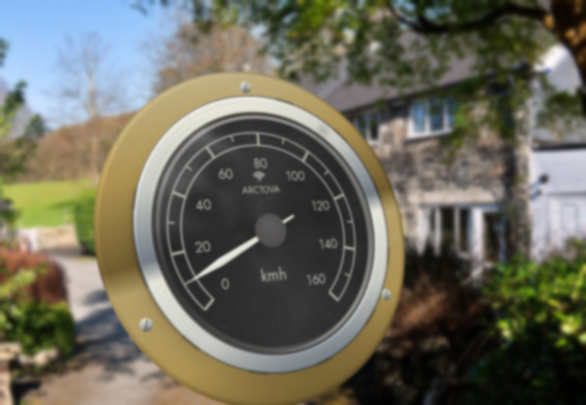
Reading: km/h 10
